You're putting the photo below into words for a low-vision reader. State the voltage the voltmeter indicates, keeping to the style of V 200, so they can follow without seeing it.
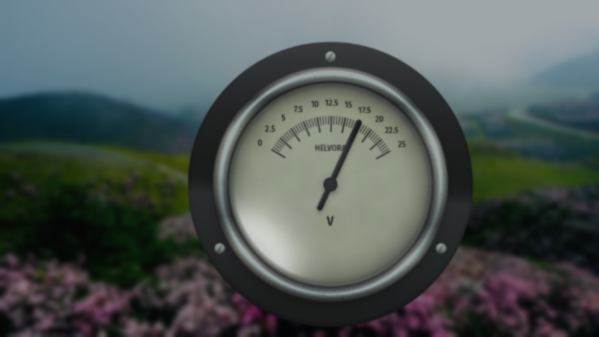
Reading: V 17.5
